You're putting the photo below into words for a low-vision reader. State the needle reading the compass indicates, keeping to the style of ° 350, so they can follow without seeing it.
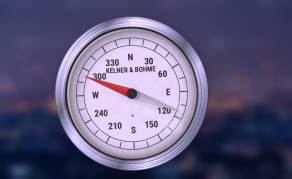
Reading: ° 292.5
